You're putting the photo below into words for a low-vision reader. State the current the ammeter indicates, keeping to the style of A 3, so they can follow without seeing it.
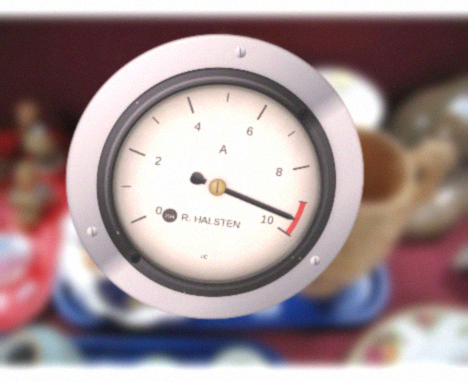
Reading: A 9.5
